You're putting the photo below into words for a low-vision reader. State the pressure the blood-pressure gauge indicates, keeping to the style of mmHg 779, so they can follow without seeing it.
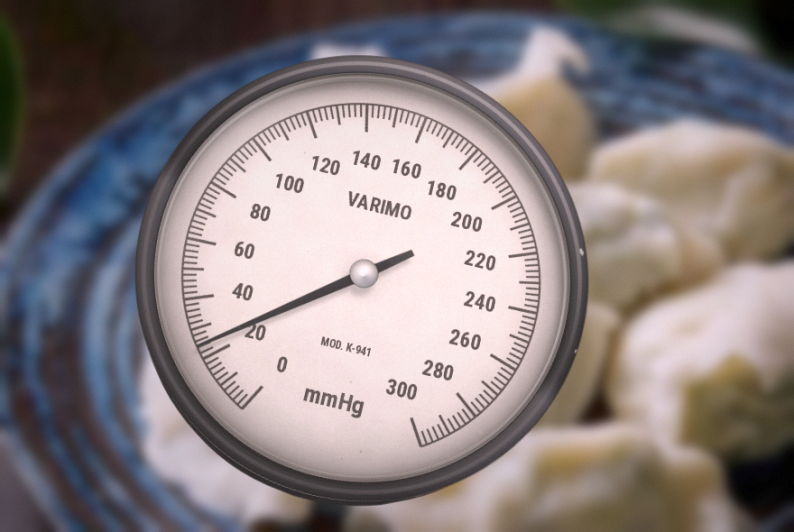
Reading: mmHg 24
